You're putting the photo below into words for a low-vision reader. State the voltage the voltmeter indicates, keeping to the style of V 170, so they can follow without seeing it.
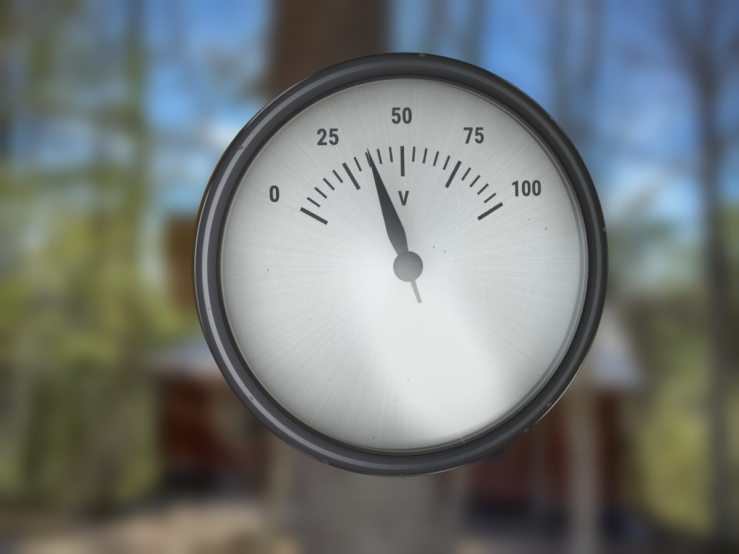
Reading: V 35
